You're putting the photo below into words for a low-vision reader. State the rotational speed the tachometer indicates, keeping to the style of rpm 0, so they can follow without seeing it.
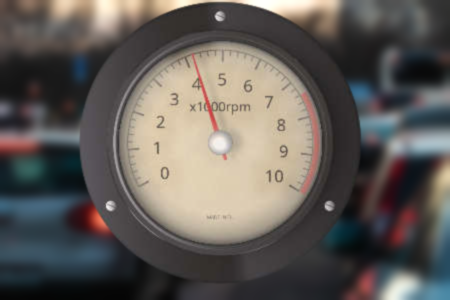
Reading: rpm 4200
